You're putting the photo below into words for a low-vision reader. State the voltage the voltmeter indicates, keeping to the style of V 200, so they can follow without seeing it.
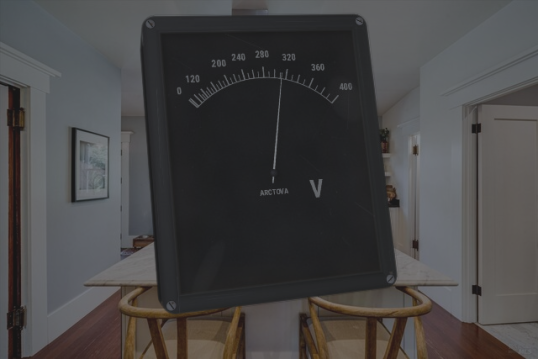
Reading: V 310
